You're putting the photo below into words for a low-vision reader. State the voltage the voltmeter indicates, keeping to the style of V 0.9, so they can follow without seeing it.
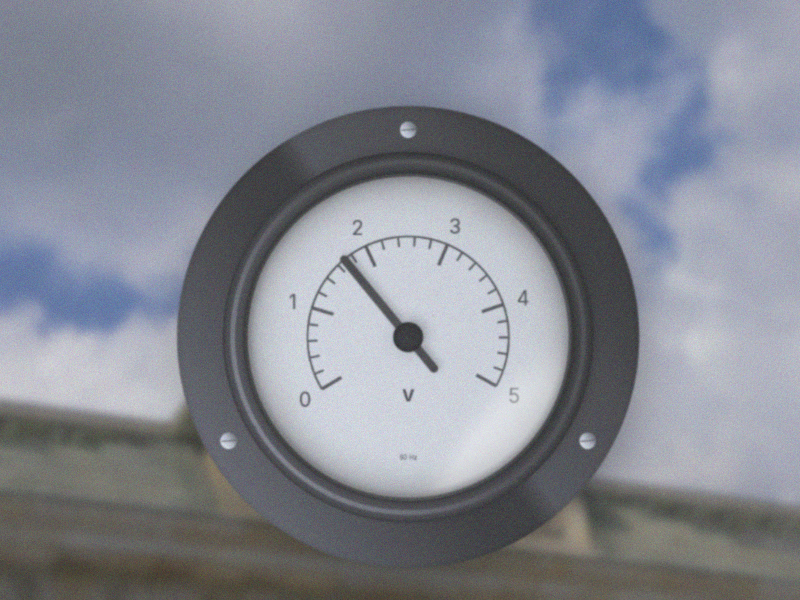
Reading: V 1.7
